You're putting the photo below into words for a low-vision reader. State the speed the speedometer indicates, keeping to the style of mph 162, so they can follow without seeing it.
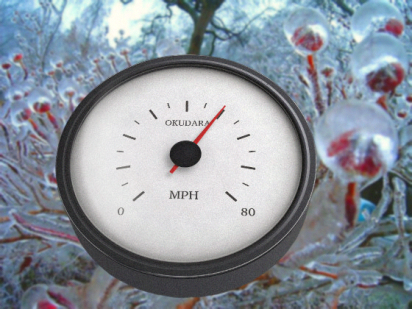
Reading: mph 50
